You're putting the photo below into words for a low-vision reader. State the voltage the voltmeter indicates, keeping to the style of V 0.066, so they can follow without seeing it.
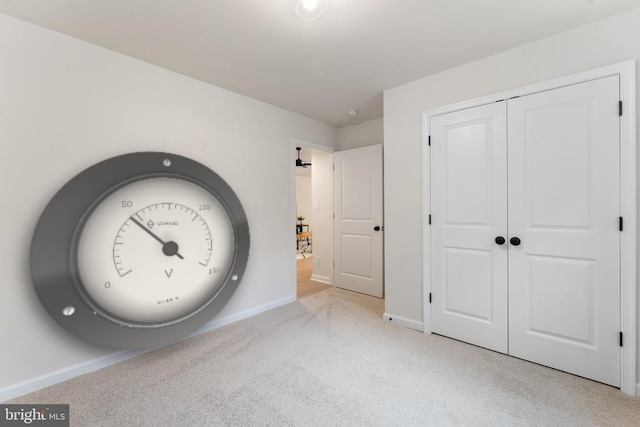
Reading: V 45
